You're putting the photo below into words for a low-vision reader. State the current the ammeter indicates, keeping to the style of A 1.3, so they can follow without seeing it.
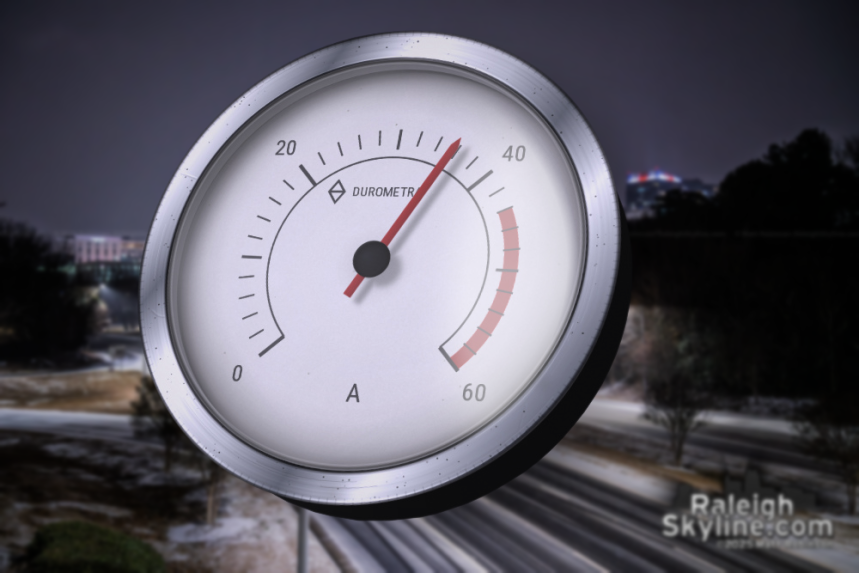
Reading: A 36
